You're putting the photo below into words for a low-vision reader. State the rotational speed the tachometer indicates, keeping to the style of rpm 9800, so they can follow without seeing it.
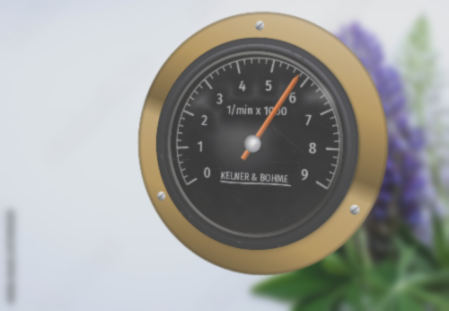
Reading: rpm 5800
